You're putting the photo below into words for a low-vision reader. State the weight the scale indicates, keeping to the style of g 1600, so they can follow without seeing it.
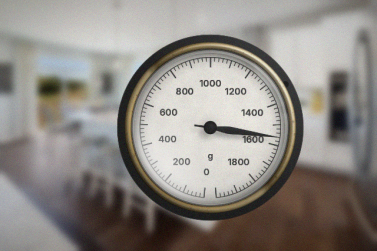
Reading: g 1560
